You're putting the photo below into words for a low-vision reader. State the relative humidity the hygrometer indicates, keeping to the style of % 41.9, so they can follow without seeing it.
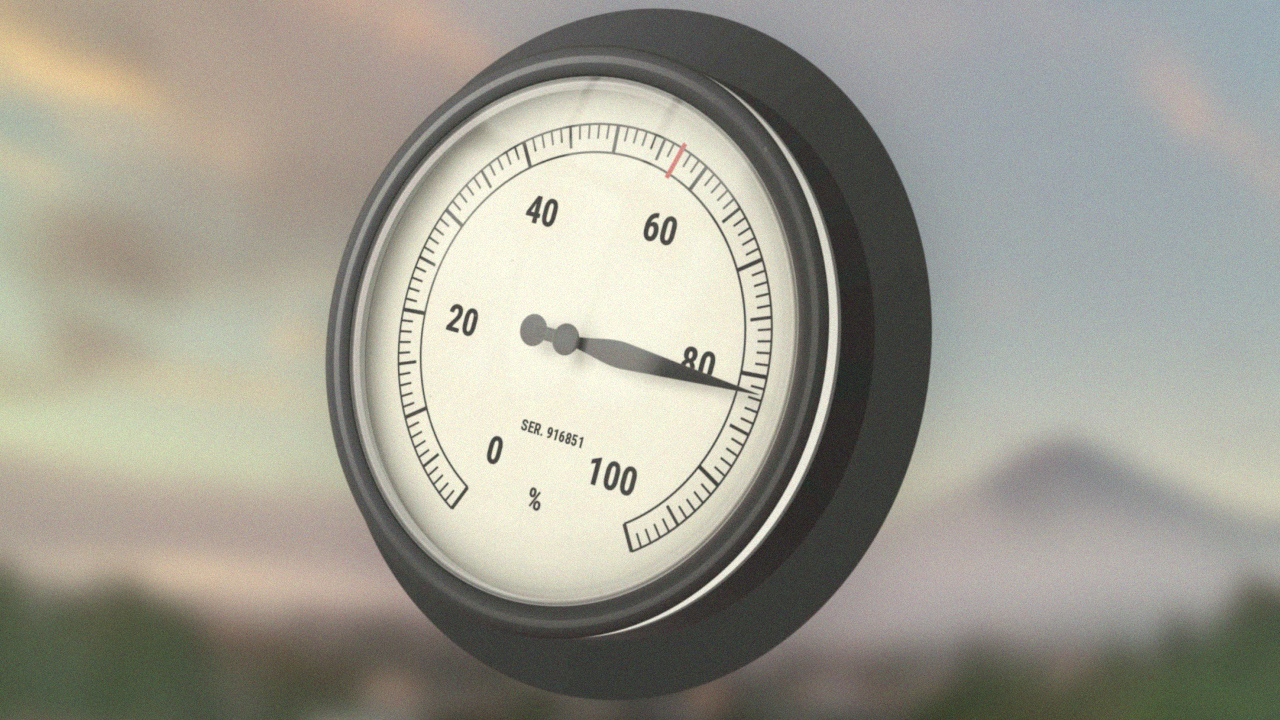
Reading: % 81.5
